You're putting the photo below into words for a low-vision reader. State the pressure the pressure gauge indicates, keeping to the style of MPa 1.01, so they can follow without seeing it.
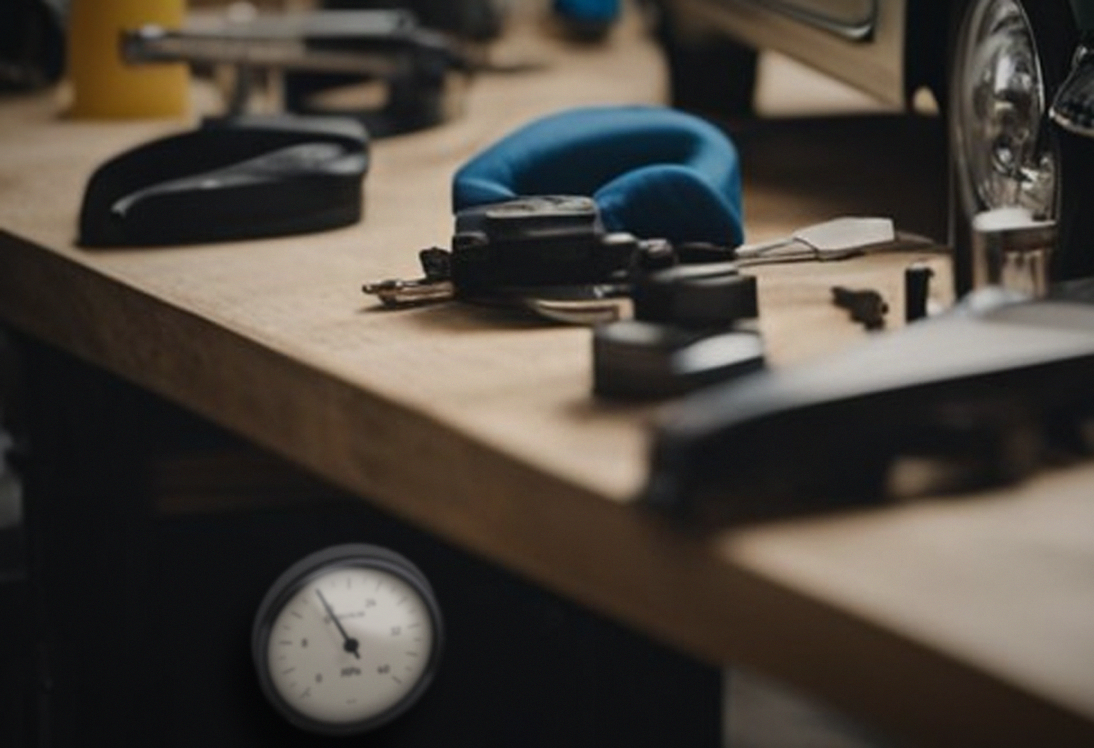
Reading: MPa 16
